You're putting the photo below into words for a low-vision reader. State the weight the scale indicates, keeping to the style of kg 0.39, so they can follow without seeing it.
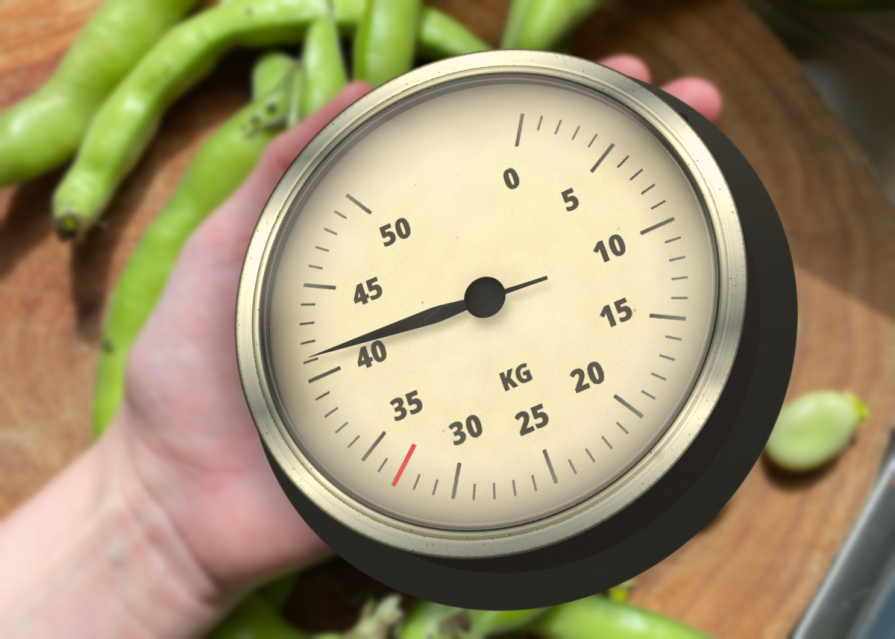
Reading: kg 41
